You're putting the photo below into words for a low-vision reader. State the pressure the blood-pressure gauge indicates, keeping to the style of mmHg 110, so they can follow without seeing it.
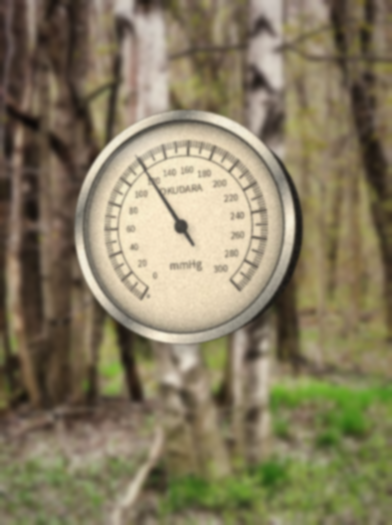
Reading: mmHg 120
